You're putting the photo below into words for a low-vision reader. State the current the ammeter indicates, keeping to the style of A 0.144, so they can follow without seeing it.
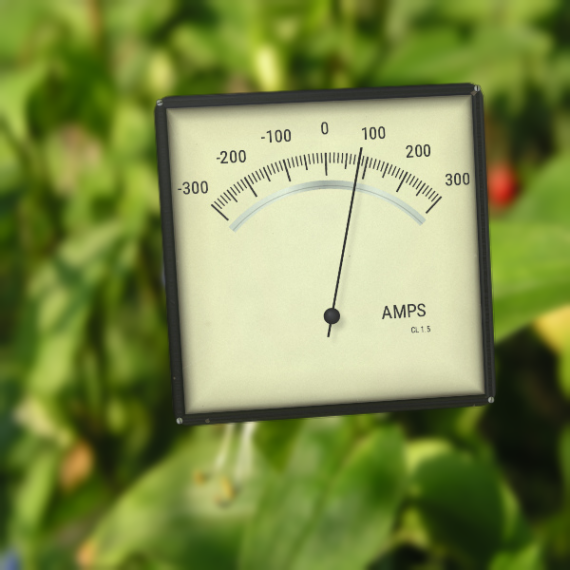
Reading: A 80
